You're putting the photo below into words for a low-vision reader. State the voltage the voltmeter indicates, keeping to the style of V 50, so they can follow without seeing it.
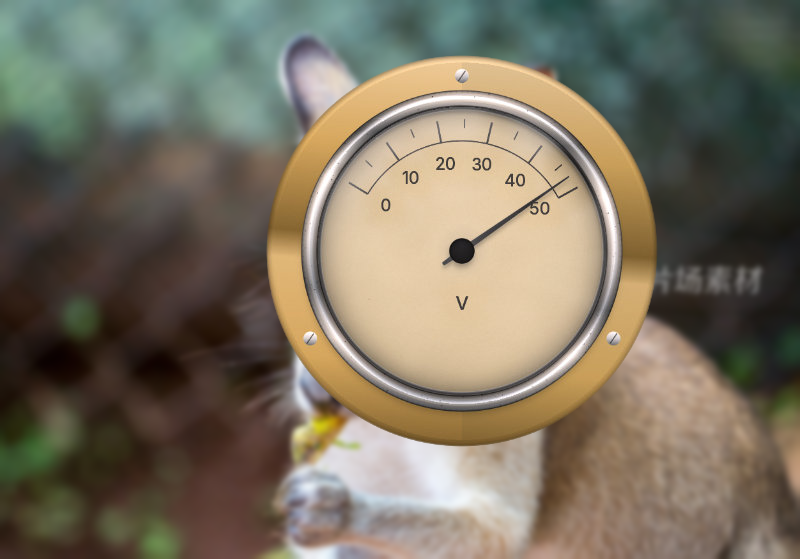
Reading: V 47.5
